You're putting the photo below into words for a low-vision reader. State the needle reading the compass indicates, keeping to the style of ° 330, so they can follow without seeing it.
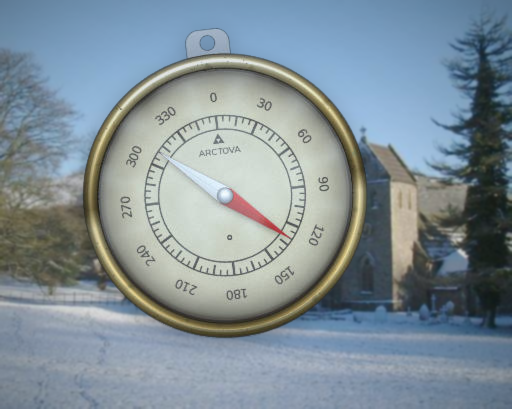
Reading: ° 130
